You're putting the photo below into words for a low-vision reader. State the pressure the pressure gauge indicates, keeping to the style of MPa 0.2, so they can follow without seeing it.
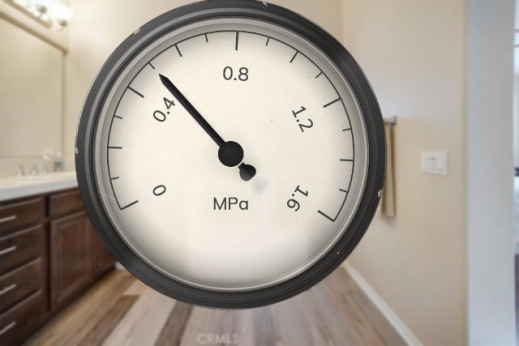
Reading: MPa 0.5
